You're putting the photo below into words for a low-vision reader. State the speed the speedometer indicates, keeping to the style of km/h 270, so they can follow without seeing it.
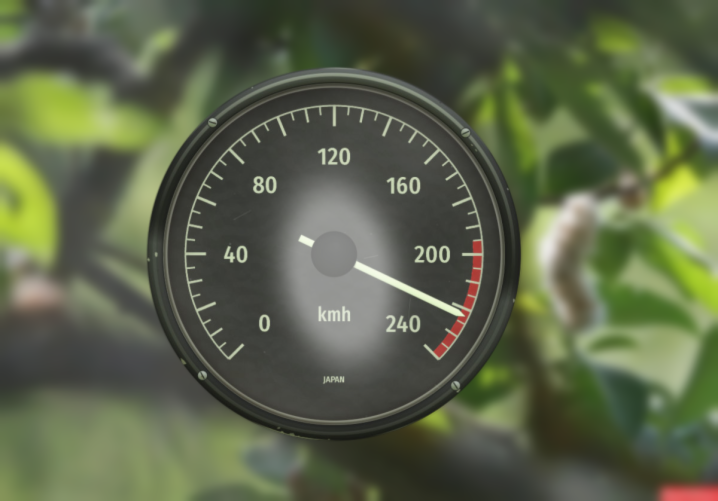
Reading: km/h 222.5
